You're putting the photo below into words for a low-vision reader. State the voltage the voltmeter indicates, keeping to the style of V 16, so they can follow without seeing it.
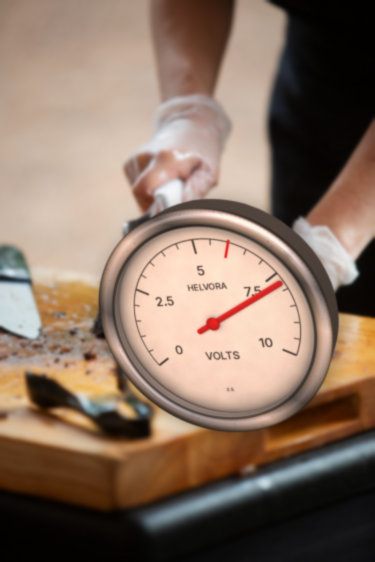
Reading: V 7.75
